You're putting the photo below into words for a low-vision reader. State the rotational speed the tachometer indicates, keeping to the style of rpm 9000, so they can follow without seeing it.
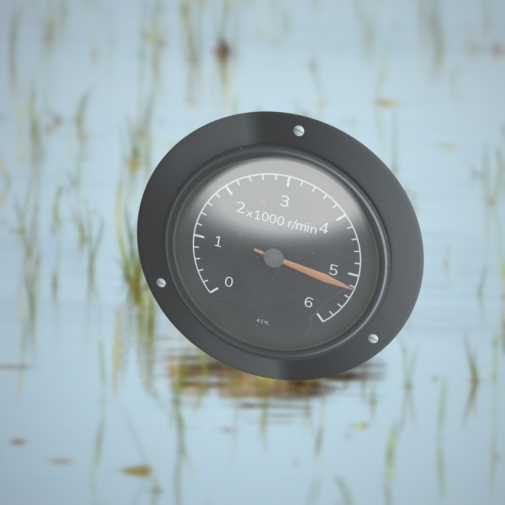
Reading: rpm 5200
